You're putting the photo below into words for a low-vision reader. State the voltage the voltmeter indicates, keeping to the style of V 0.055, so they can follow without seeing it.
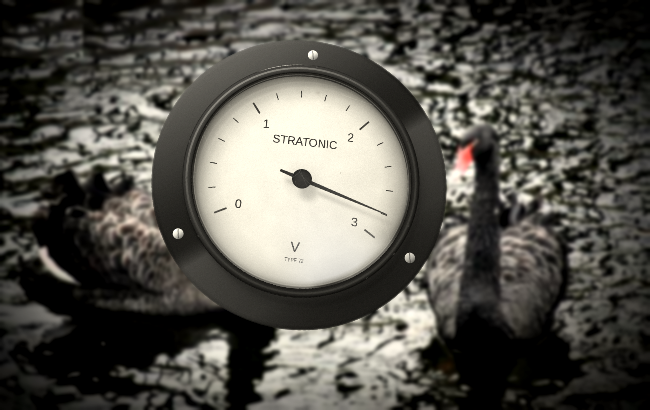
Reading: V 2.8
